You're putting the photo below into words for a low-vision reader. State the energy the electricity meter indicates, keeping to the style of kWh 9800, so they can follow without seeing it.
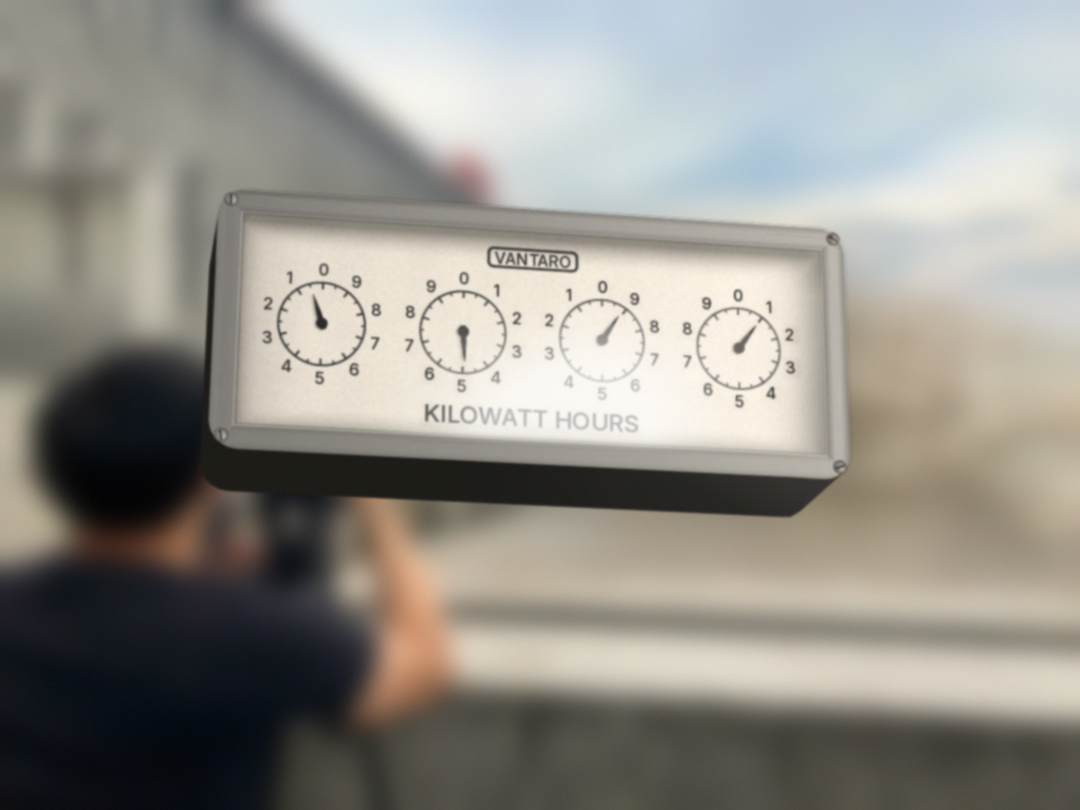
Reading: kWh 491
